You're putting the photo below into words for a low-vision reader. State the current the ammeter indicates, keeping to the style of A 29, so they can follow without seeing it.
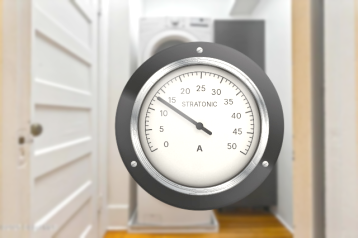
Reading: A 13
